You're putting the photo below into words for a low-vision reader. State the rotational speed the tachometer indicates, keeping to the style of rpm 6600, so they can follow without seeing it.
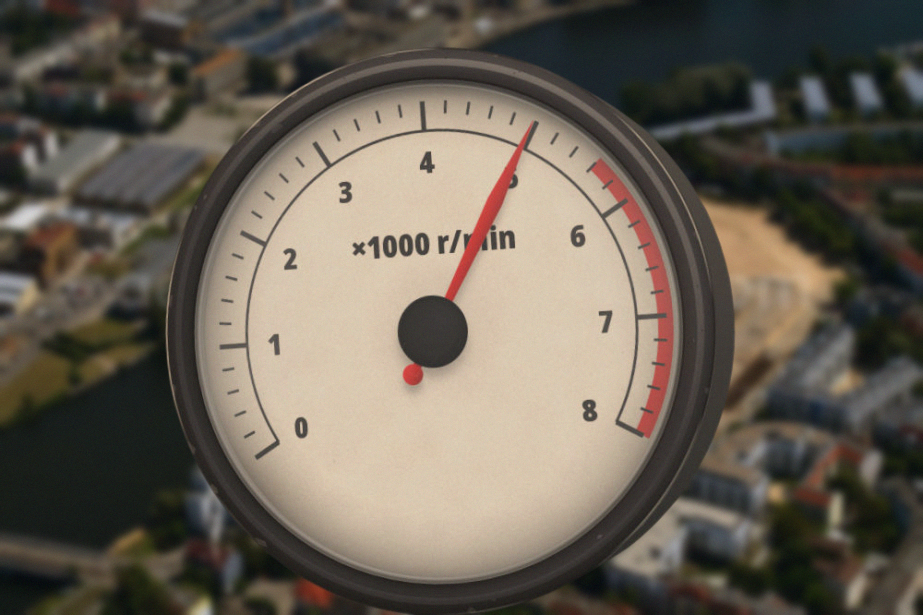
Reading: rpm 5000
